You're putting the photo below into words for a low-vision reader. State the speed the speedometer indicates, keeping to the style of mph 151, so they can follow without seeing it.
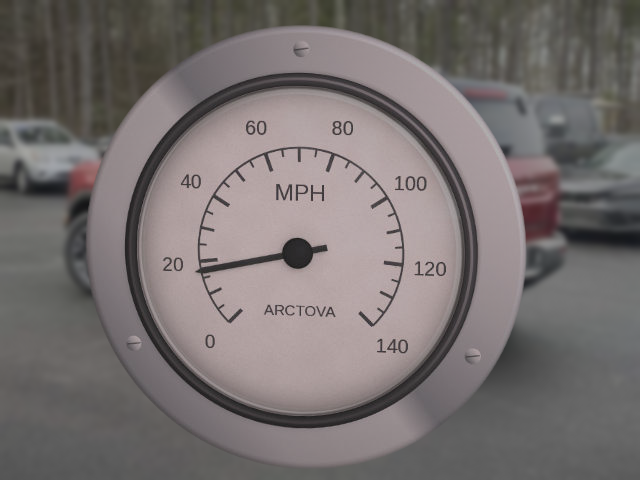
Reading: mph 17.5
